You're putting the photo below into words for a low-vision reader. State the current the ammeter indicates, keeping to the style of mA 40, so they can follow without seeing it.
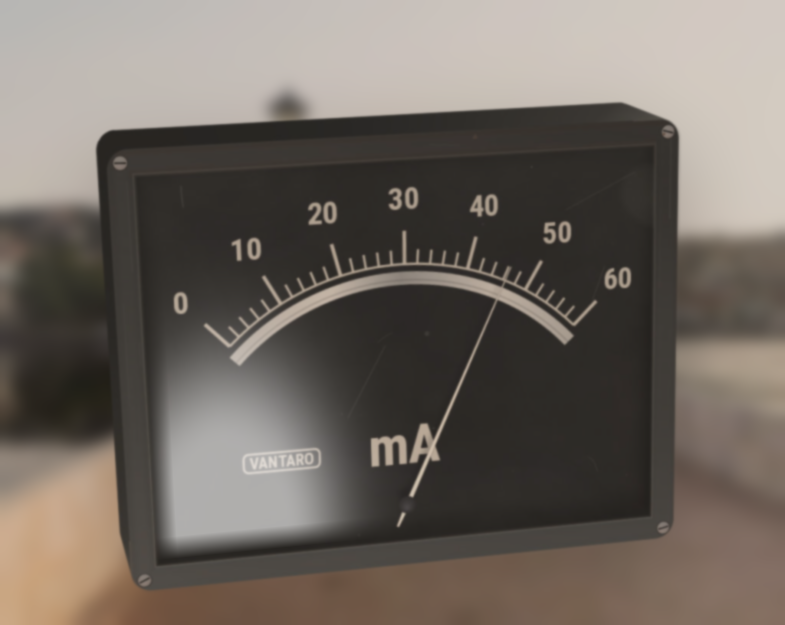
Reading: mA 46
